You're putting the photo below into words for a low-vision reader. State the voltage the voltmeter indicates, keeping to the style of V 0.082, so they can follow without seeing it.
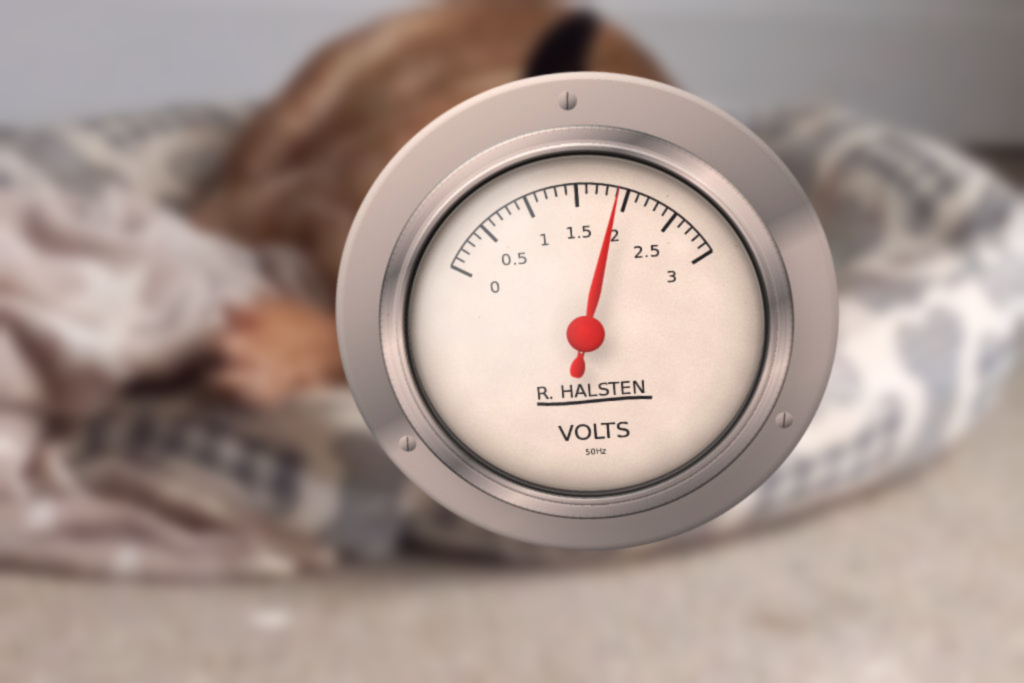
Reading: V 1.9
